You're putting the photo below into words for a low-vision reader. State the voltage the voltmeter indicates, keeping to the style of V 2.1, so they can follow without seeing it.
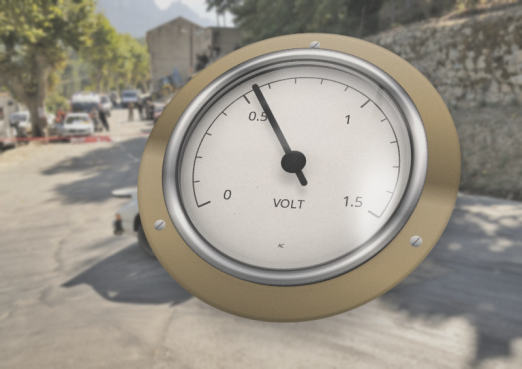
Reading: V 0.55
